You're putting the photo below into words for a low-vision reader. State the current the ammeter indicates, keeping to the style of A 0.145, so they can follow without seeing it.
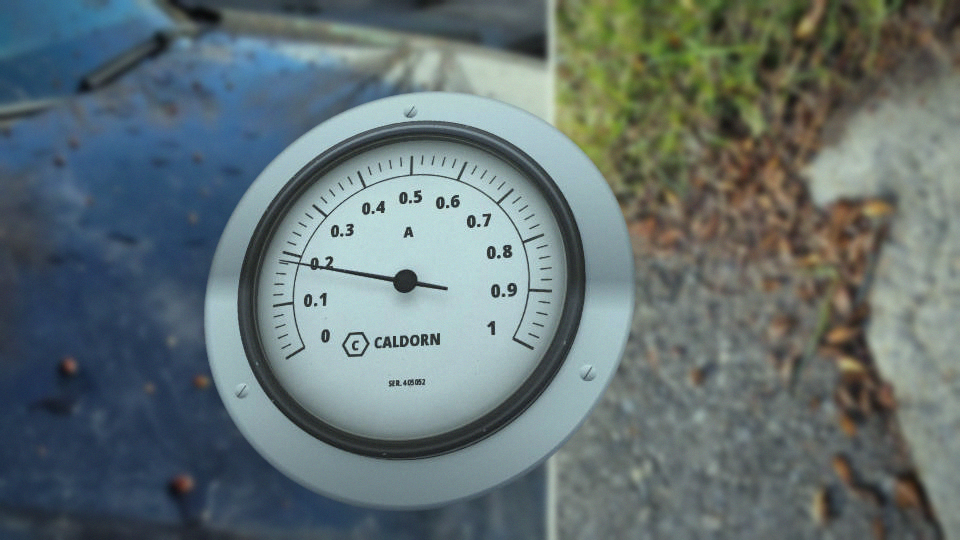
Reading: A 0.18
